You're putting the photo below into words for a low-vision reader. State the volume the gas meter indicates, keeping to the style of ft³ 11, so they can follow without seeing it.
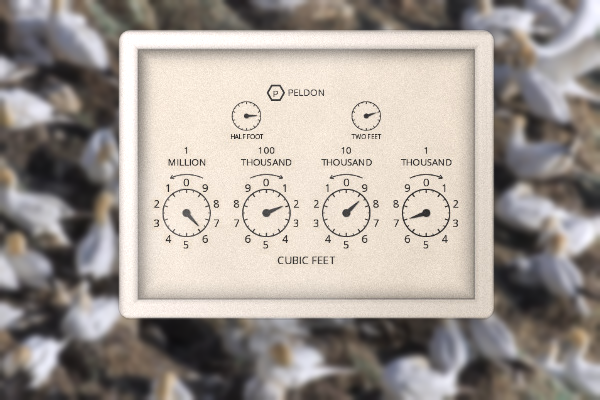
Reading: ft³ 618700
